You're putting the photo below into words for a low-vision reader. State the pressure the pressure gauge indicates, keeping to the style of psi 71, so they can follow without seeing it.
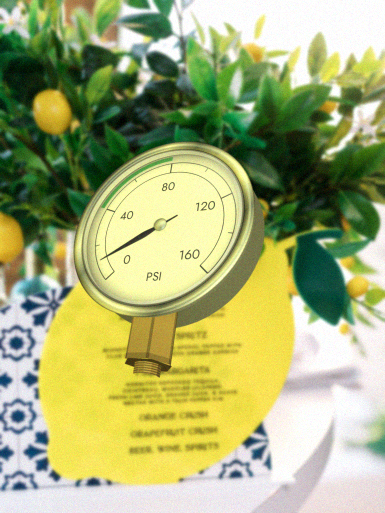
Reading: psi 10
